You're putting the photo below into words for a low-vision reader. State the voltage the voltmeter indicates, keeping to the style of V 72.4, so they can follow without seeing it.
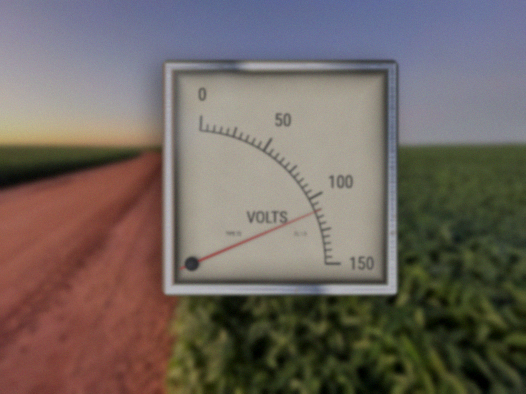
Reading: V 110
